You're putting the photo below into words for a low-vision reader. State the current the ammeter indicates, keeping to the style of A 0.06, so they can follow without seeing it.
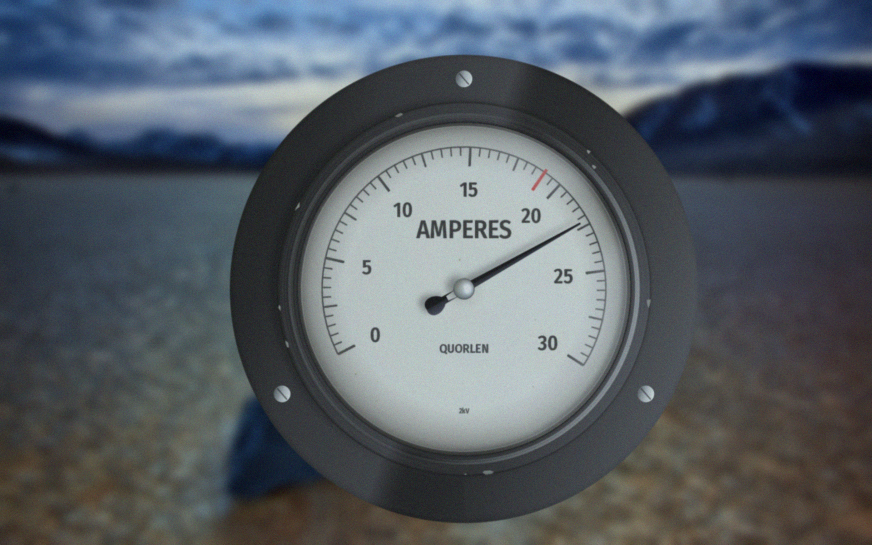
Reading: A 22.25
